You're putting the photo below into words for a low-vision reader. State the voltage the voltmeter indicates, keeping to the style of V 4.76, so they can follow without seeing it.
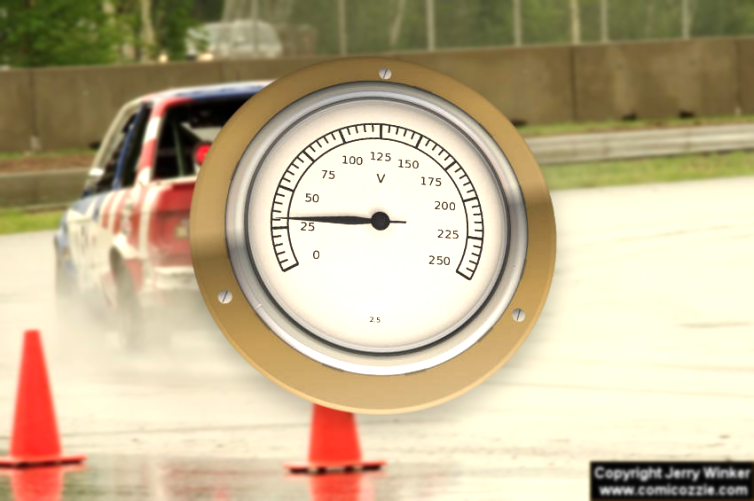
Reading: V 30
